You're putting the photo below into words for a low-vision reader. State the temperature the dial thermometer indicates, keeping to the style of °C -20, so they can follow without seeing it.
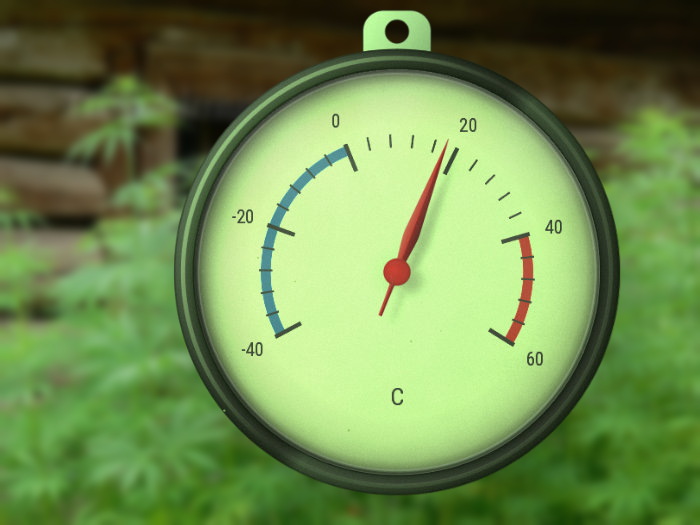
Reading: °C 18
